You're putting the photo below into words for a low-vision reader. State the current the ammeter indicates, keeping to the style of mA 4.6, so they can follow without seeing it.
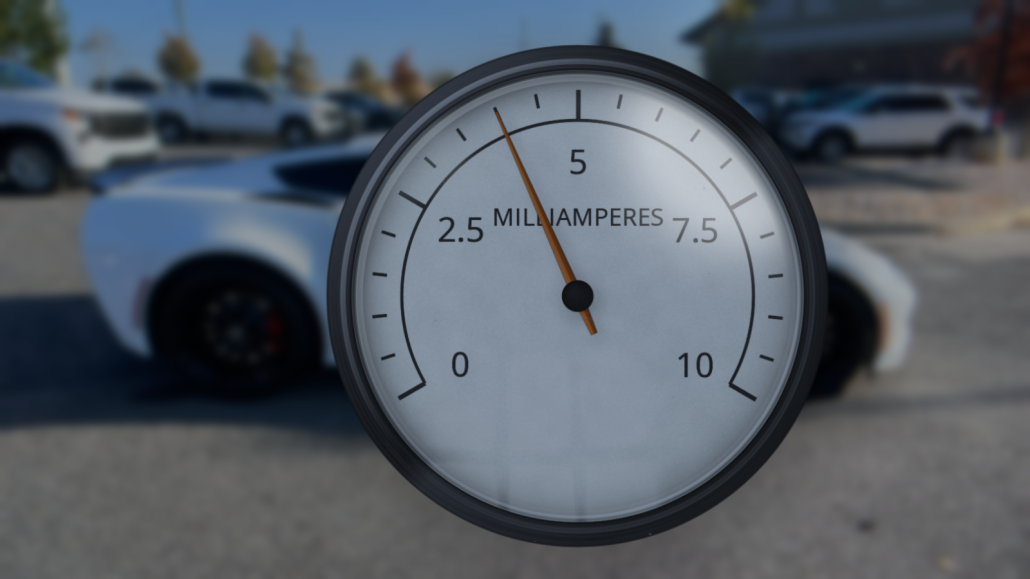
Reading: mA 4
